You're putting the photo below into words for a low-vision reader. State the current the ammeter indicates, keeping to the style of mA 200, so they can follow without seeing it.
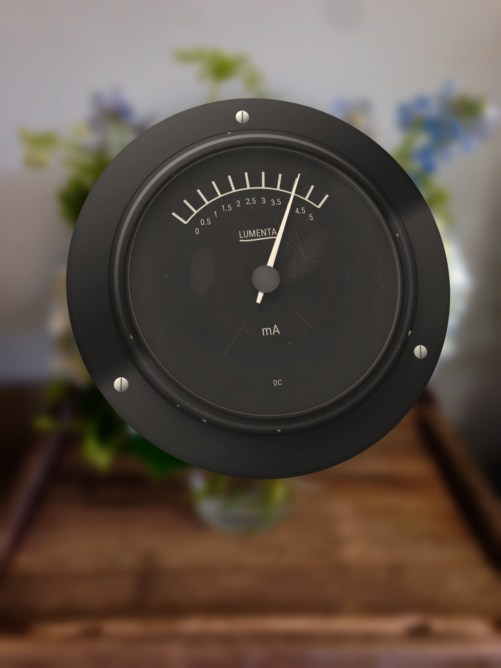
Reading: mA 4
